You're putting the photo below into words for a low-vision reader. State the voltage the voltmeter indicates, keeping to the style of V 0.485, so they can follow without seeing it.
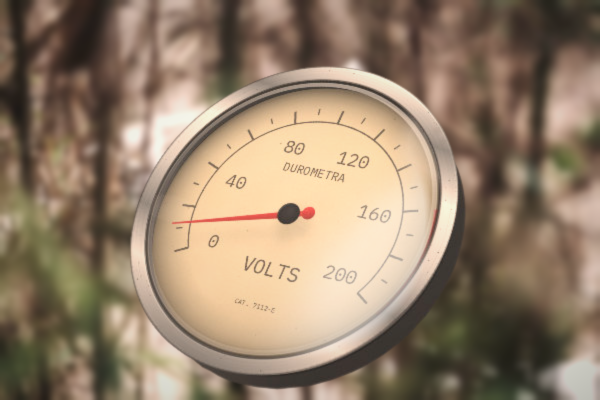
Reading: V 10
